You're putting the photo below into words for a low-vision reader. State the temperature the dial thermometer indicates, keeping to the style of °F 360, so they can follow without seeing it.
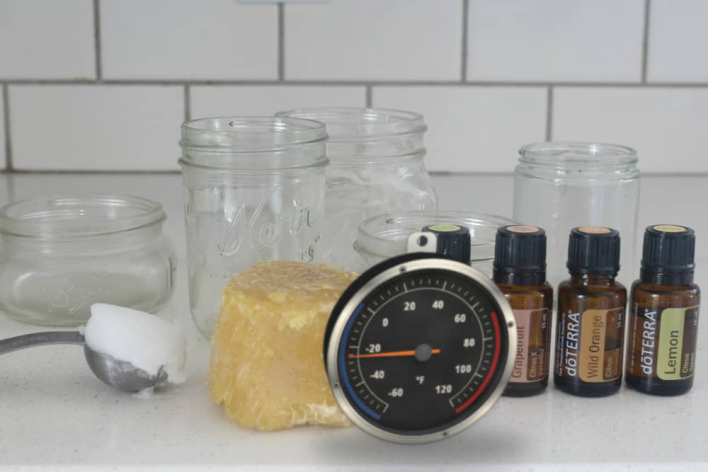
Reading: °F -24
